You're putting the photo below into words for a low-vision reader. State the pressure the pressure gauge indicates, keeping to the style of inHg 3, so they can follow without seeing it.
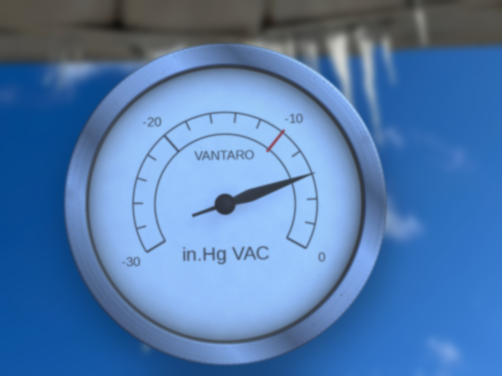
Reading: inHg -6
